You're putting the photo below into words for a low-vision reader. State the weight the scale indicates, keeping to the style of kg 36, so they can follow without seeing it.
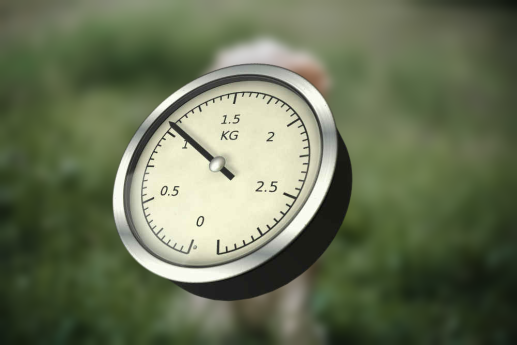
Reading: kg 1.05
